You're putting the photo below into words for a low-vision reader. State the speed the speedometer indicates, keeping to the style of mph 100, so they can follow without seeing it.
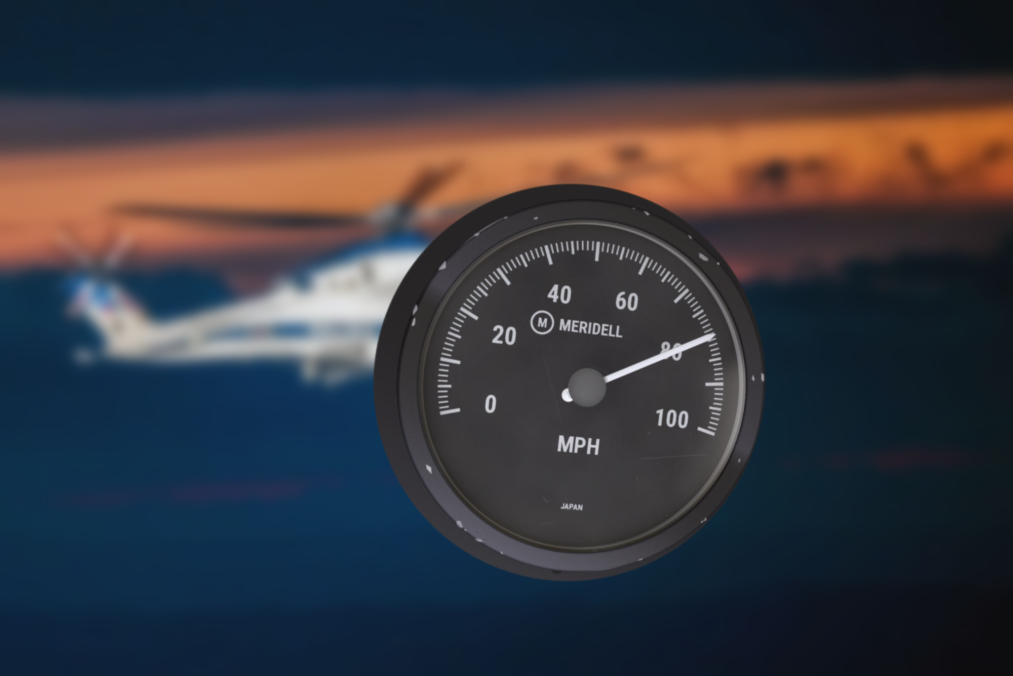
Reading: mph 80
